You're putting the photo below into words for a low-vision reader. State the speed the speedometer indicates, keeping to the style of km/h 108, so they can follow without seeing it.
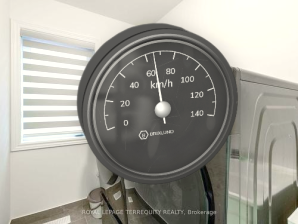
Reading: km/h 65
